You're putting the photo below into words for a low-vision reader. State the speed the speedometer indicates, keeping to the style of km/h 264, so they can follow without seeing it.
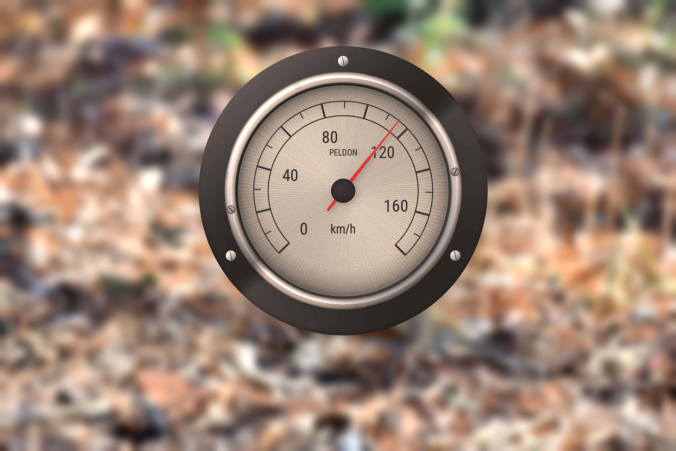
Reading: km/h 115
